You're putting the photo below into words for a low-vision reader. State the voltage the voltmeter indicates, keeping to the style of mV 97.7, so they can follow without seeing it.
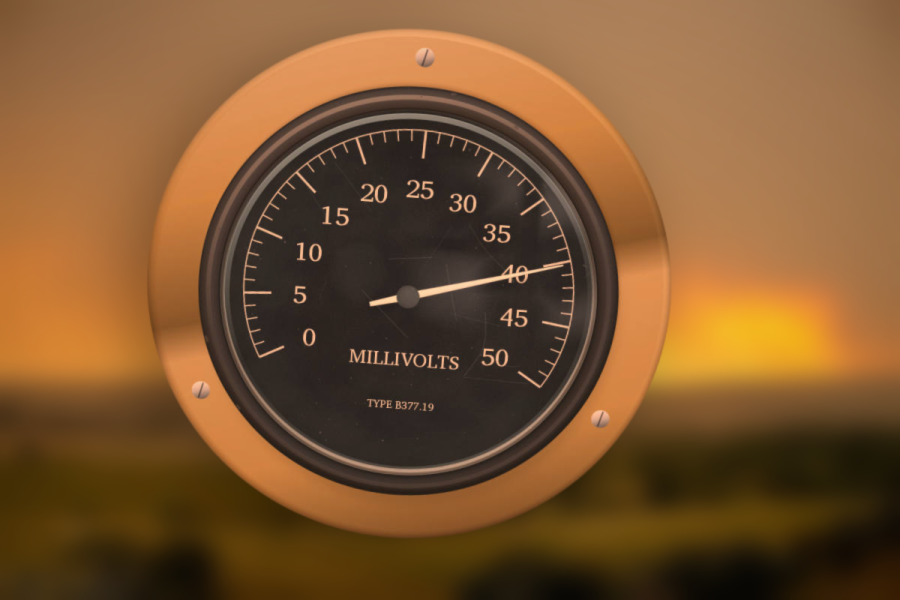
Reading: mV 40
